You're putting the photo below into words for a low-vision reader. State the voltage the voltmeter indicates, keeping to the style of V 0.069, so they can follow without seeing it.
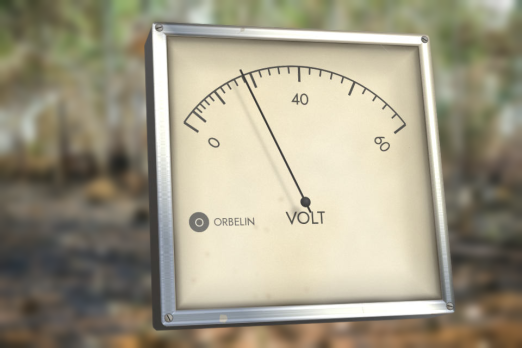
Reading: V 28
